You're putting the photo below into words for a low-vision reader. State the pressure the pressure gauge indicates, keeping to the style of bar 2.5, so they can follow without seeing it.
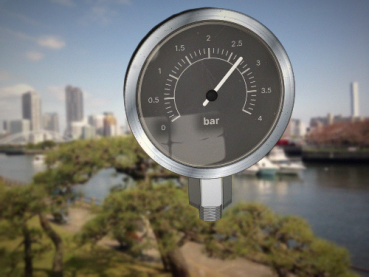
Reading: bar 2.7
